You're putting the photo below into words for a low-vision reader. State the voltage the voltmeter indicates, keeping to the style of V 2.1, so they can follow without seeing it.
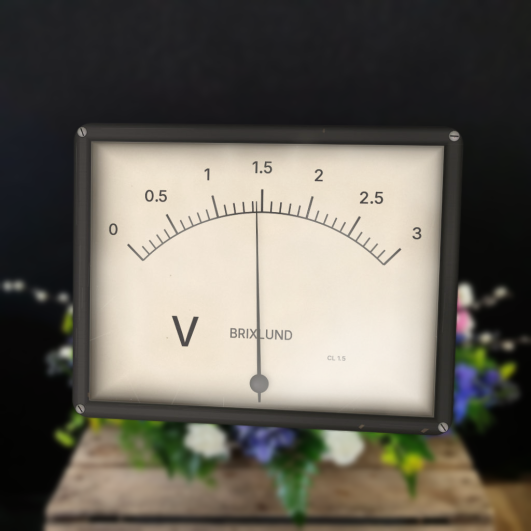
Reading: V 1.45
